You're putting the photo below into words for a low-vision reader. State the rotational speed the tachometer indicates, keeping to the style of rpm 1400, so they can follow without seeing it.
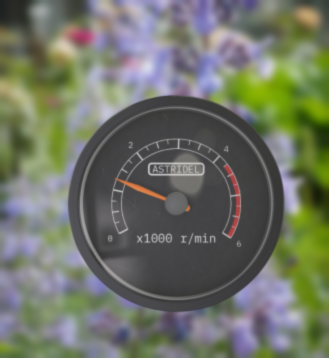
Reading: rpm 1250
